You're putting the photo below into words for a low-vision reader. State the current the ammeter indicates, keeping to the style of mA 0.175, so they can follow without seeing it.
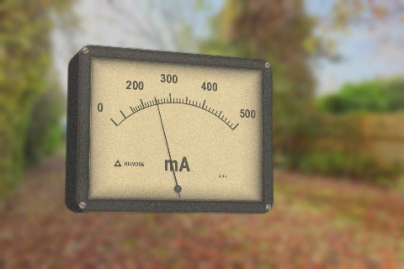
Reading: mA 250
